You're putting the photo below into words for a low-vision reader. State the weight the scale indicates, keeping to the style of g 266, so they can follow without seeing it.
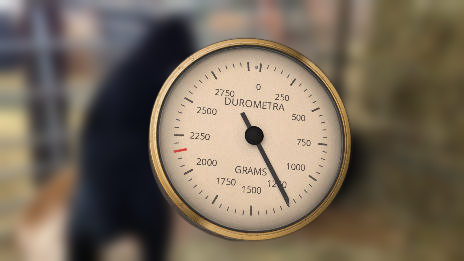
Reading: g 1250
